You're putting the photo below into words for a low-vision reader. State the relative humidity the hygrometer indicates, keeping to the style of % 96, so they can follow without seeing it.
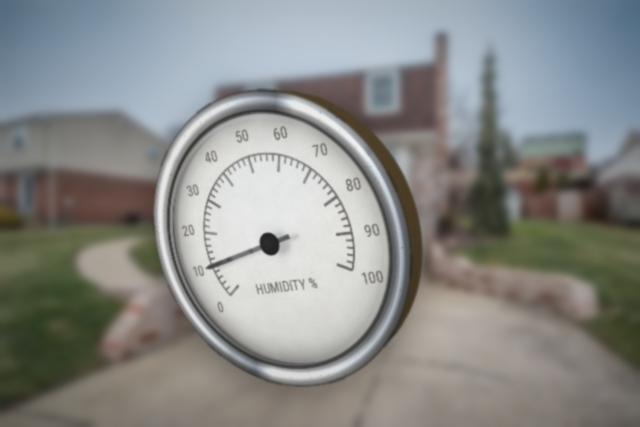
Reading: % 10
